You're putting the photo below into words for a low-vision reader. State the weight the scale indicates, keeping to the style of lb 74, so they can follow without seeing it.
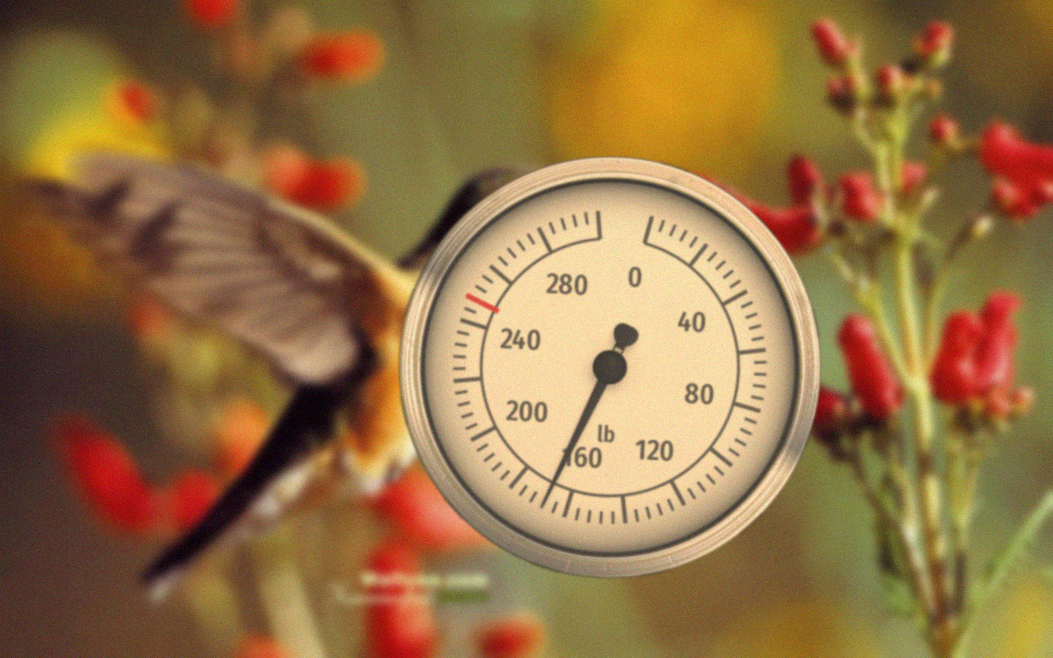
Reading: lb 168
